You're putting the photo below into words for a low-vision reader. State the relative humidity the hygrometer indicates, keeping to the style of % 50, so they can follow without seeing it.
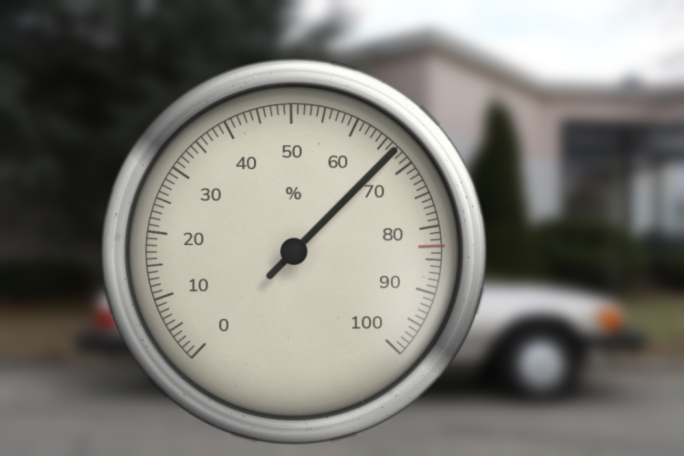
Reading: % 67
